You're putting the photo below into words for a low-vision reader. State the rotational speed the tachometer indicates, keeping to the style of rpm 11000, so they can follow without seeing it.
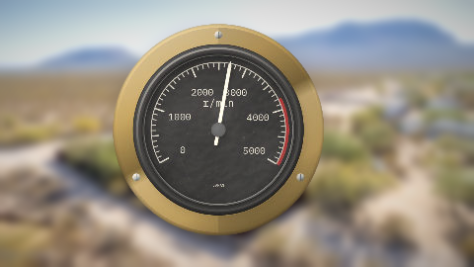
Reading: rpm 2700
